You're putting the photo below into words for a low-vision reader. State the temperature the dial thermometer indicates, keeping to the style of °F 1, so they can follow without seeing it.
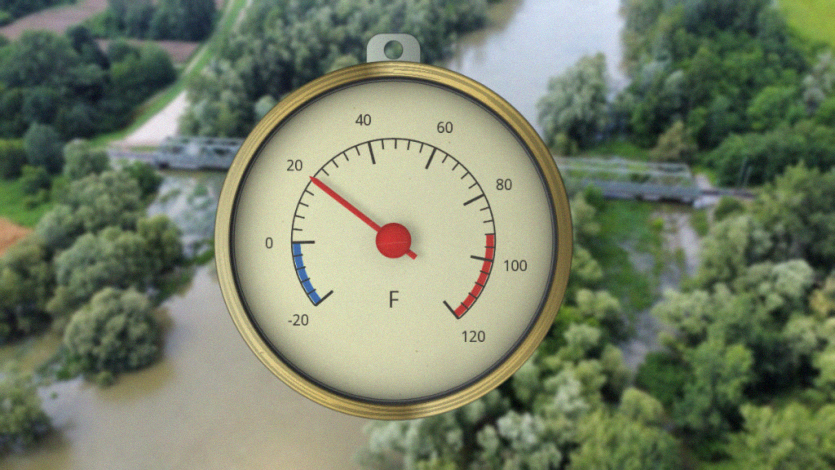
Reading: °F 20
